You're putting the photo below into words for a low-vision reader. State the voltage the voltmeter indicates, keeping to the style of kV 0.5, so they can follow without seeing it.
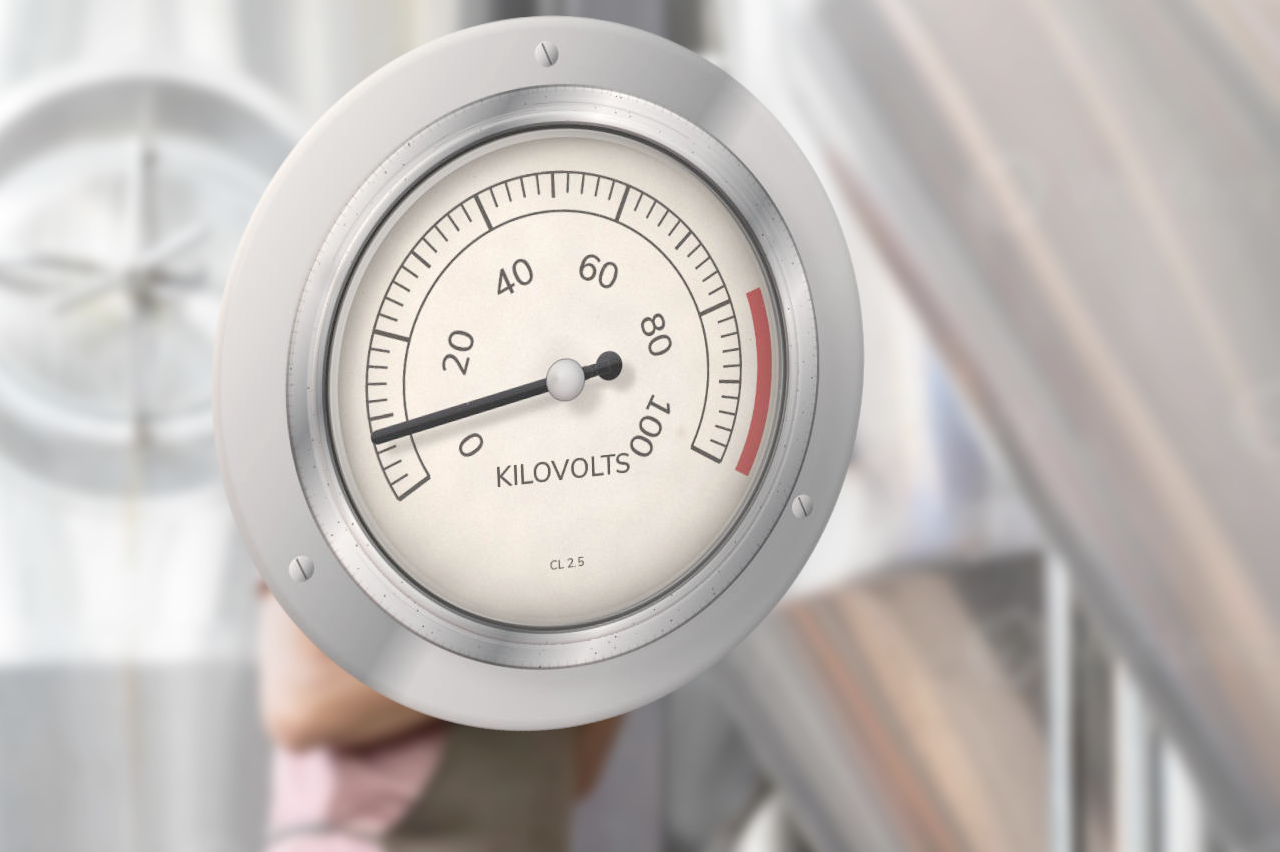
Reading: kV 8
